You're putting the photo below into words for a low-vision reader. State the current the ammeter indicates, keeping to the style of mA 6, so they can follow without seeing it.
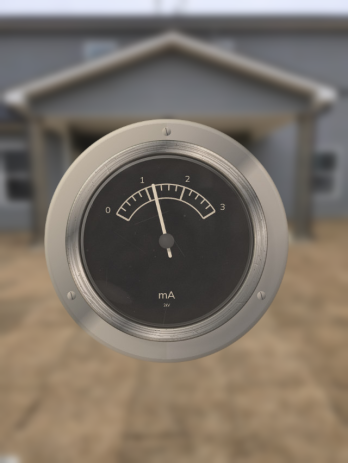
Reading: mA 1.2
